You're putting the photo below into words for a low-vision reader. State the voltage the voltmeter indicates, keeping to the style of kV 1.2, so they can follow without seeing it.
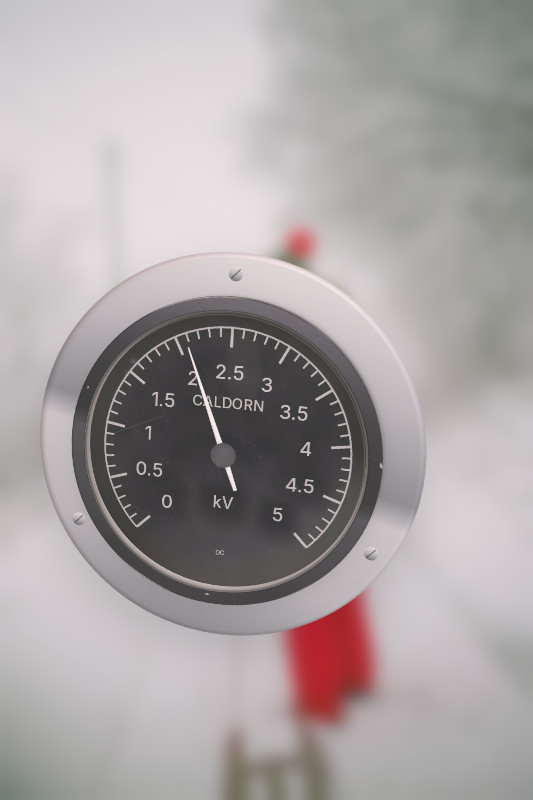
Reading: kV 2.1
